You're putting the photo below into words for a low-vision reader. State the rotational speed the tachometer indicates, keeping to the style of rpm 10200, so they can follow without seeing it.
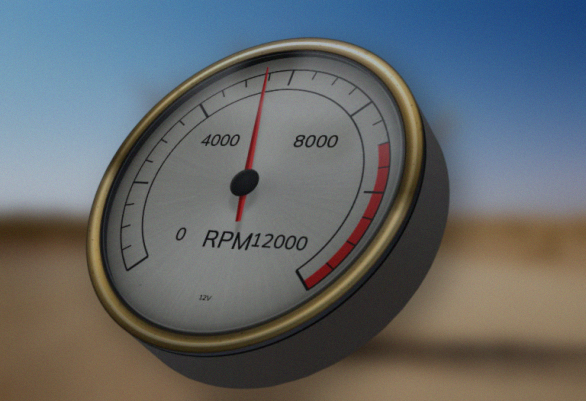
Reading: rpm 5500
